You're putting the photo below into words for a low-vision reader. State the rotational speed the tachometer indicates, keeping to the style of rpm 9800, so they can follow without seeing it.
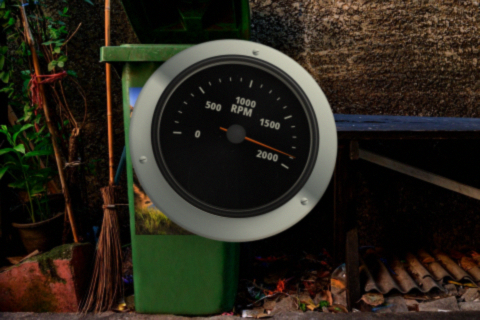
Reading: rpm 1900
